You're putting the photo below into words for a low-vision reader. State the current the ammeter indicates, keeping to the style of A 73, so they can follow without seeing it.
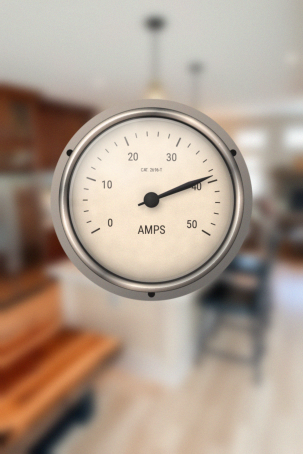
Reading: A 39
